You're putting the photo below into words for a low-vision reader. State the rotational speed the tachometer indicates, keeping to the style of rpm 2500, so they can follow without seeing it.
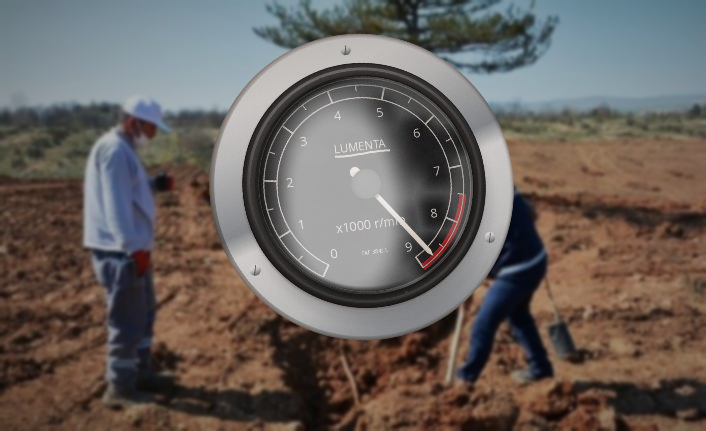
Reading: rpm 8750
